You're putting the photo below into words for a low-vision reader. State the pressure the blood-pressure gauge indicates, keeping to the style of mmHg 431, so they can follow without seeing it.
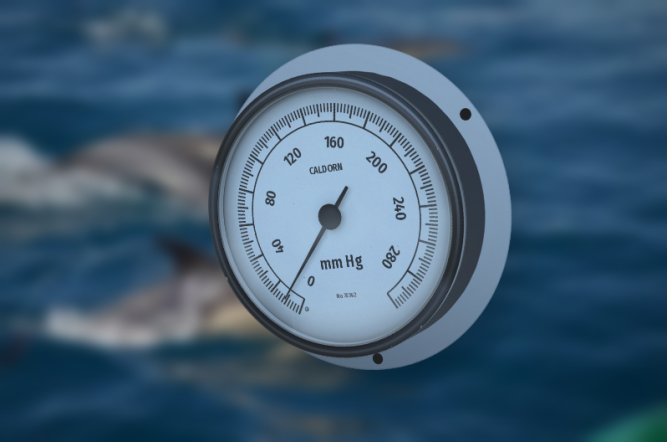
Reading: mmHg 10
